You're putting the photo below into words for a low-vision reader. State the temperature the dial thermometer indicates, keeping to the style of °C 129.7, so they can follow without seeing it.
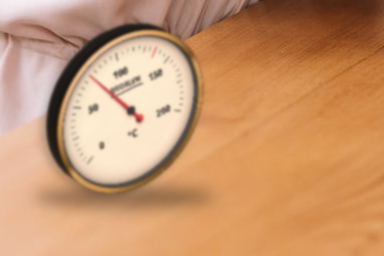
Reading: °C 75
